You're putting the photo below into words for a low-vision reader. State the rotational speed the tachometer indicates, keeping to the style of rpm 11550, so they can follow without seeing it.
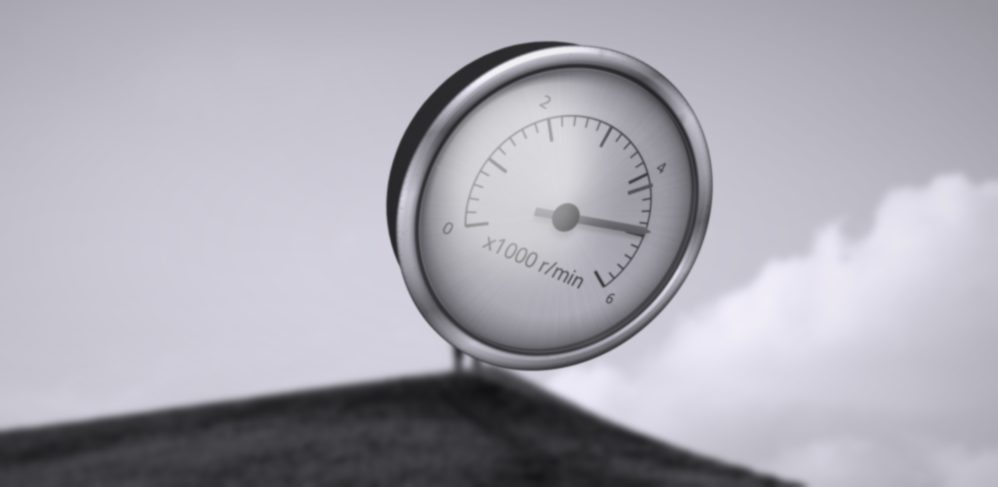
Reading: rpm 4900
